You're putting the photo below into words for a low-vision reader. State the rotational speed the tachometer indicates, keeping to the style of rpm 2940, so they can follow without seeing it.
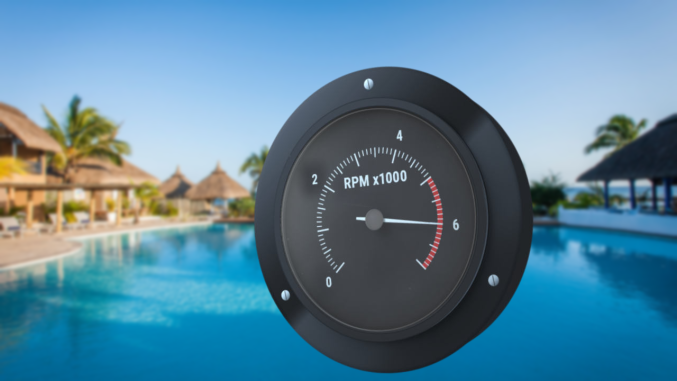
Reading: rpm 6000
